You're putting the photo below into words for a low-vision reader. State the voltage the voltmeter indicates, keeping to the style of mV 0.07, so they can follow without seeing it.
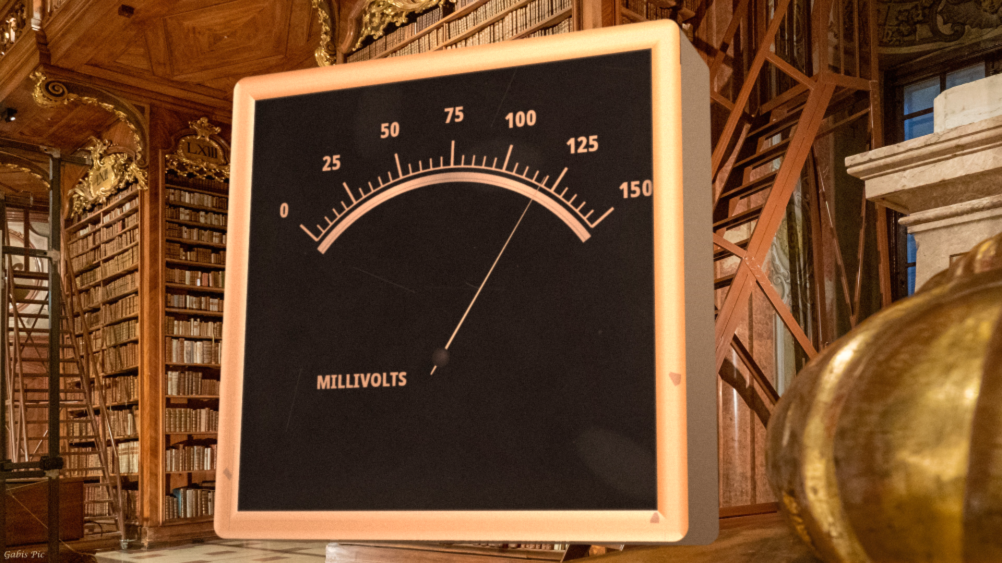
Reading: mV 120
